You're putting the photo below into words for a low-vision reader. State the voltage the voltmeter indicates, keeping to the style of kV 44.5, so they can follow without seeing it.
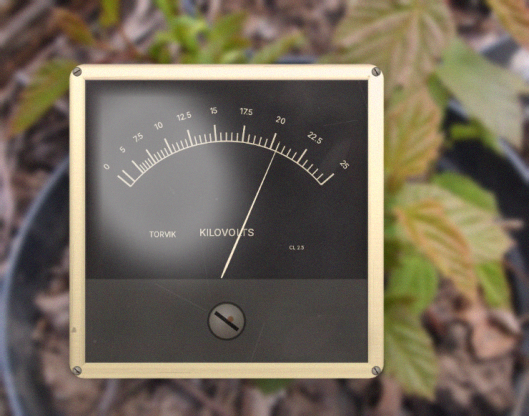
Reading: kV 20.5
